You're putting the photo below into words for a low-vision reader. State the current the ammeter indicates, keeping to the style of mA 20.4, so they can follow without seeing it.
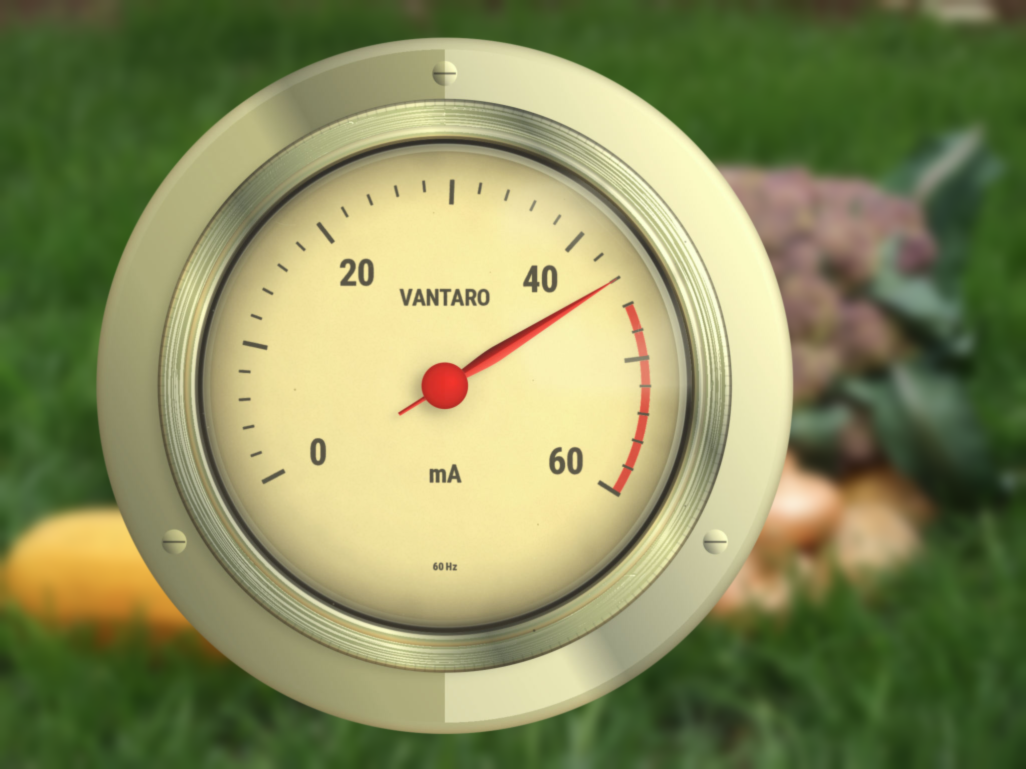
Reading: mA 44
